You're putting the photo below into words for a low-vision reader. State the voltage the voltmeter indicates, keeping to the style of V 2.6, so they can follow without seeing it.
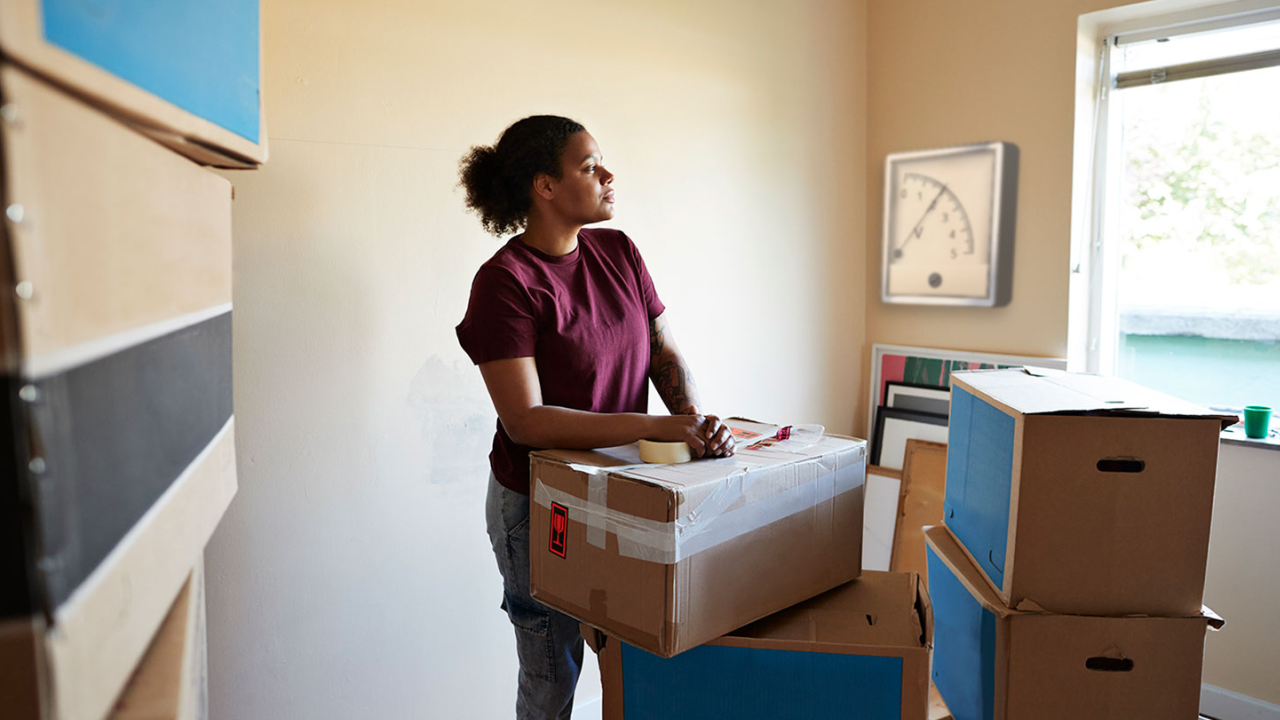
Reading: V 2
